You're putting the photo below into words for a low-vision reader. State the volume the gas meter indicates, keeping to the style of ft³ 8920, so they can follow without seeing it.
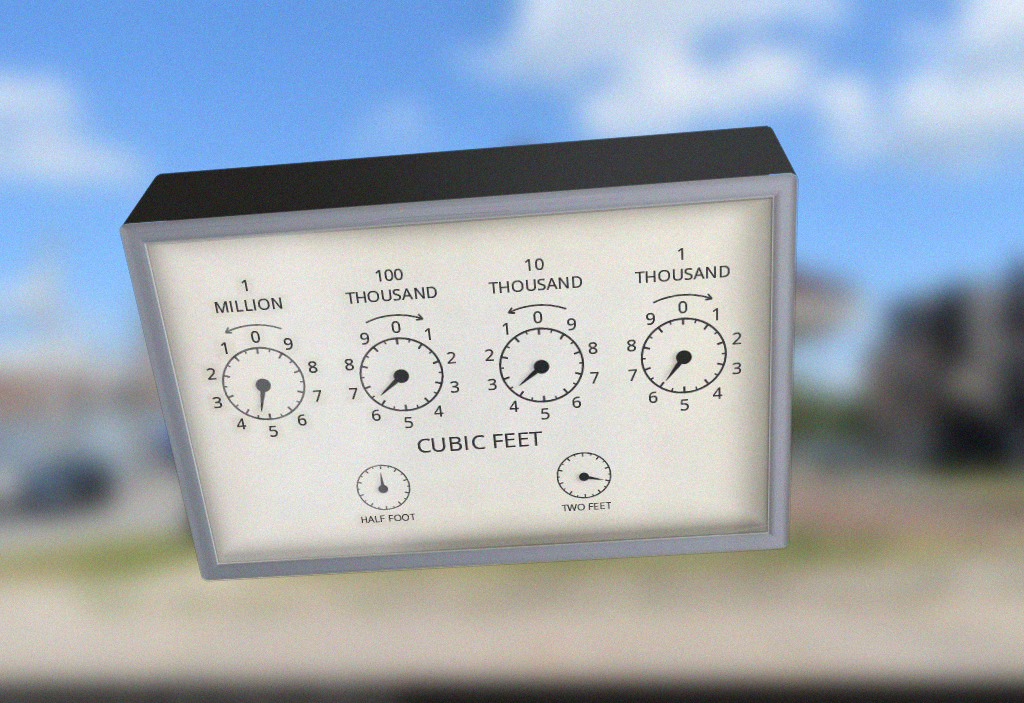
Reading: ft³ 463600
